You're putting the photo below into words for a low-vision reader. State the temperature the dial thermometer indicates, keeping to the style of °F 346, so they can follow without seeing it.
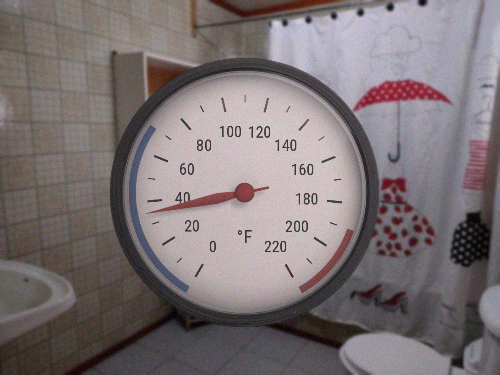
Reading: °F 35
